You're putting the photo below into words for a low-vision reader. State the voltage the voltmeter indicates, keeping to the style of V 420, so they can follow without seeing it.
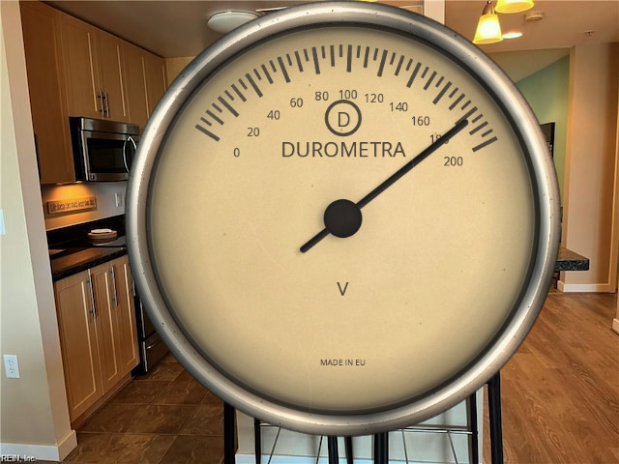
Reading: V 182.5
